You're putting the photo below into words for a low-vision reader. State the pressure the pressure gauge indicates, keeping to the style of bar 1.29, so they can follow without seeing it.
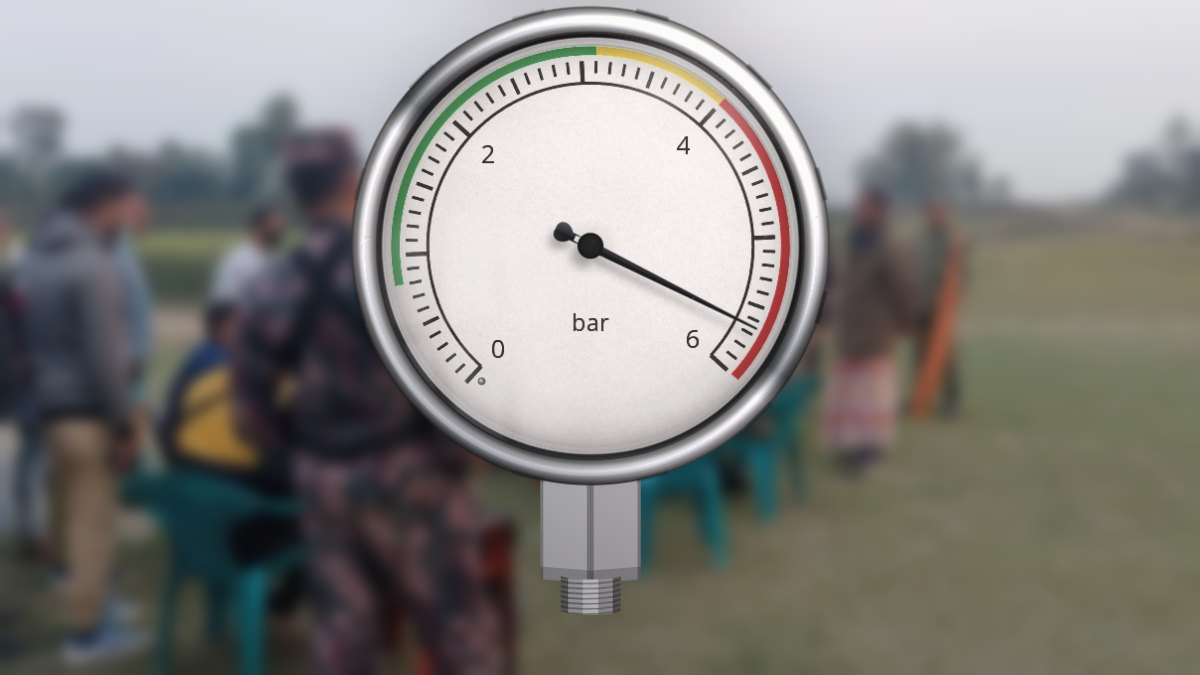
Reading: bar 5.65
